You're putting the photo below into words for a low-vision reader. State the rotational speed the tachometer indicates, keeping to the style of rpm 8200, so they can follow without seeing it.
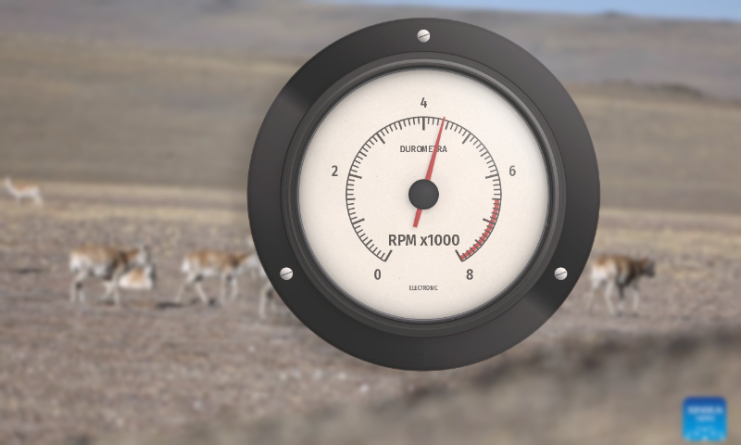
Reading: rpm 4400
